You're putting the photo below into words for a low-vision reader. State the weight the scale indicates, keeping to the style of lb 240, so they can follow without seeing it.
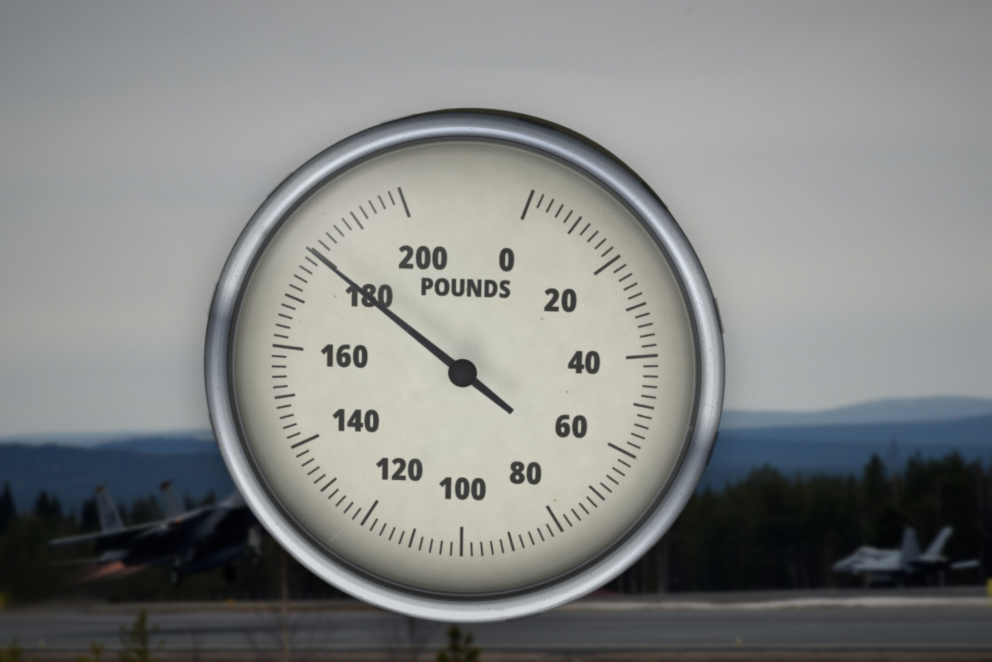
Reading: lb 180
